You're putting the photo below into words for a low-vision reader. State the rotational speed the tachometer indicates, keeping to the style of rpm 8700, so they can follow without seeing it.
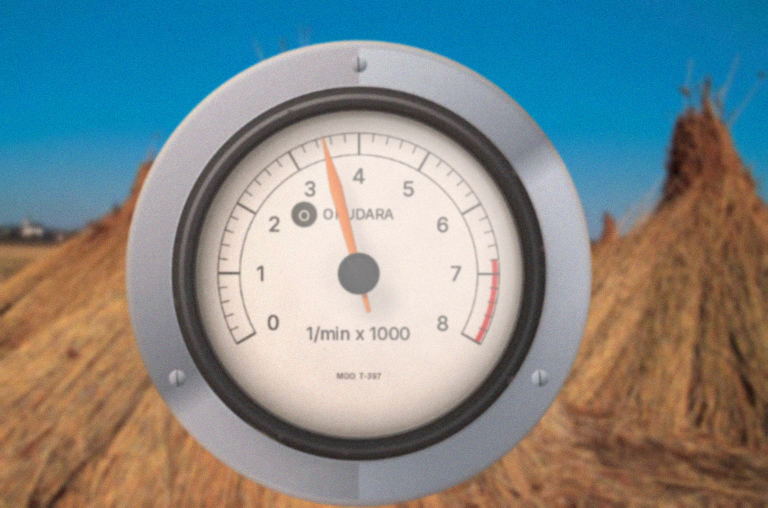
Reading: rpm 3500
